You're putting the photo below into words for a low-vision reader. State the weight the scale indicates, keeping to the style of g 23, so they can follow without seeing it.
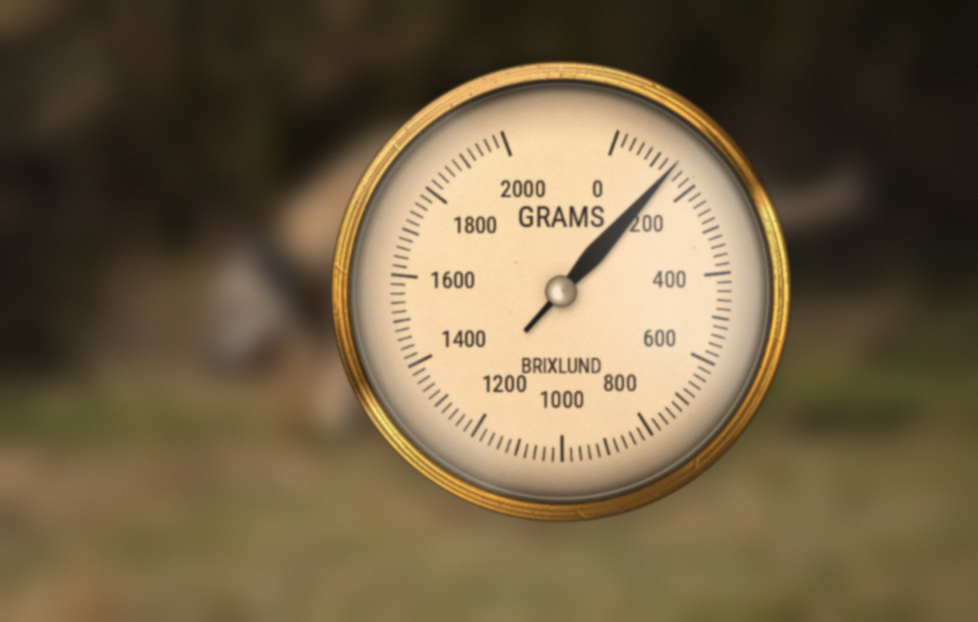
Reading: g 140
